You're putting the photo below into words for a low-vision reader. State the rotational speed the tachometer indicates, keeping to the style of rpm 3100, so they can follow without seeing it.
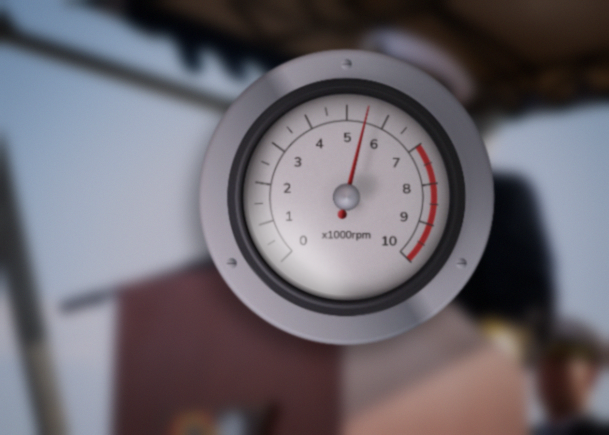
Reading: rpm 5500
